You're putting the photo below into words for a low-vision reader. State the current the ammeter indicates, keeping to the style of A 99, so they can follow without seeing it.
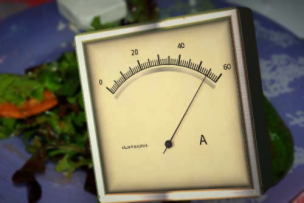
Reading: A 55
